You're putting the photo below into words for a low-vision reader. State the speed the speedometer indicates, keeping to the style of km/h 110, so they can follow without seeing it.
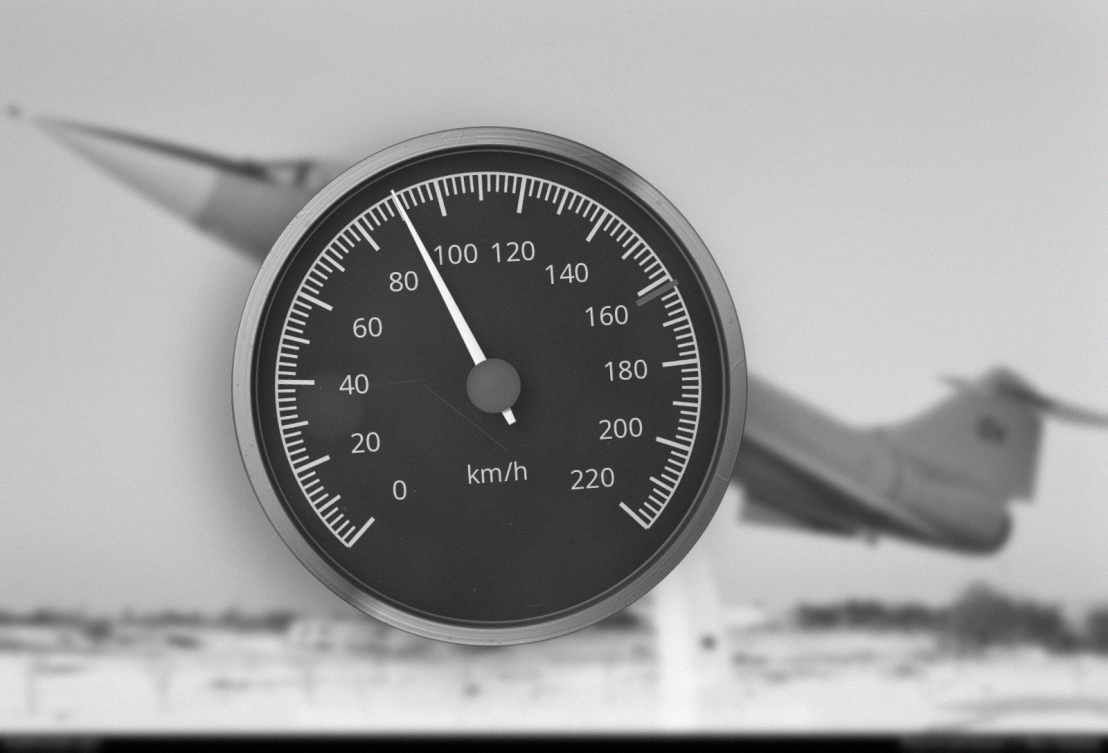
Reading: km/h 90
